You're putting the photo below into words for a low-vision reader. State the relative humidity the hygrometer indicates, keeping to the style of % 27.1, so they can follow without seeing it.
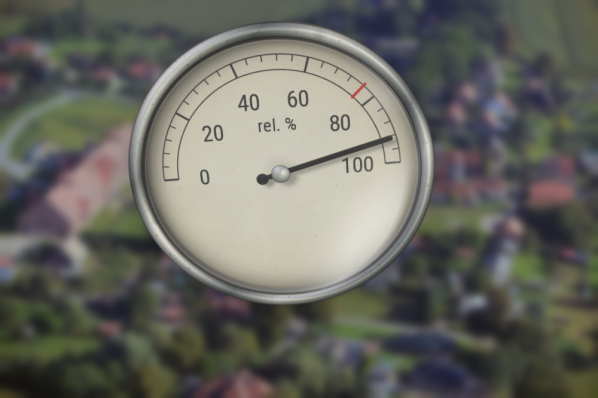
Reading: % 92
